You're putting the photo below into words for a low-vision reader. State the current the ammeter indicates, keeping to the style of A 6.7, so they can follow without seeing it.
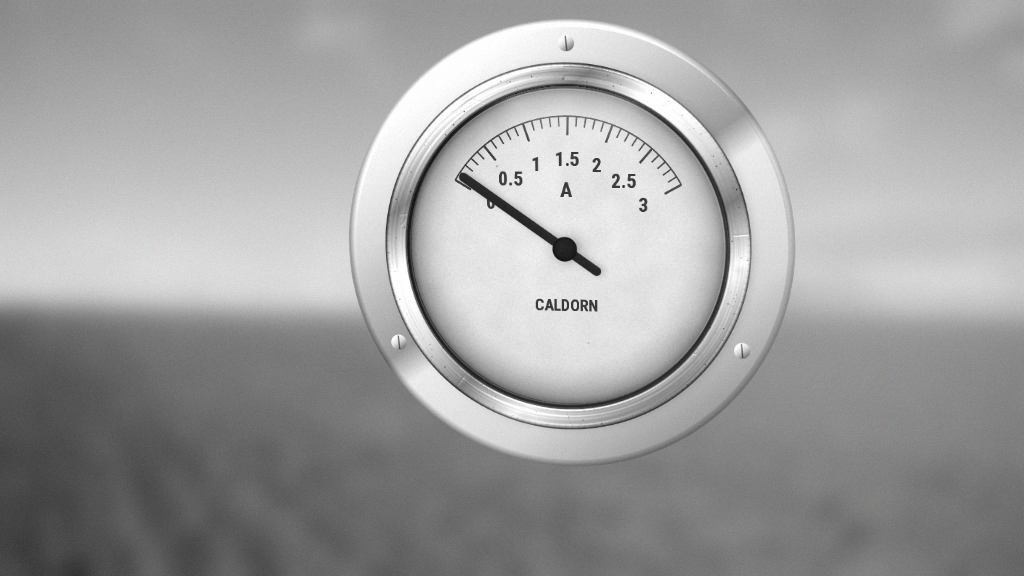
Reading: A 0.1
